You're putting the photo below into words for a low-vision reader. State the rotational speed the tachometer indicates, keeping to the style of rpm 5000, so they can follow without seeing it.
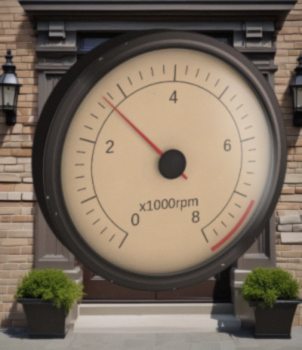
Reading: rpm 2700
